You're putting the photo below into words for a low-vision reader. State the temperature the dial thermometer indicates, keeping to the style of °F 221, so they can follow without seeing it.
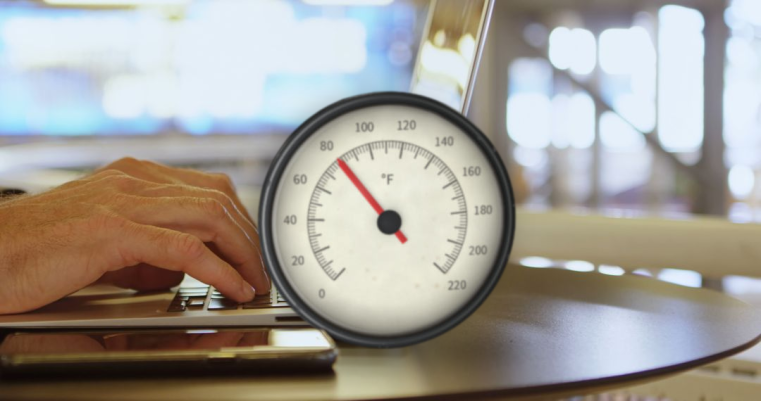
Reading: °F 80
